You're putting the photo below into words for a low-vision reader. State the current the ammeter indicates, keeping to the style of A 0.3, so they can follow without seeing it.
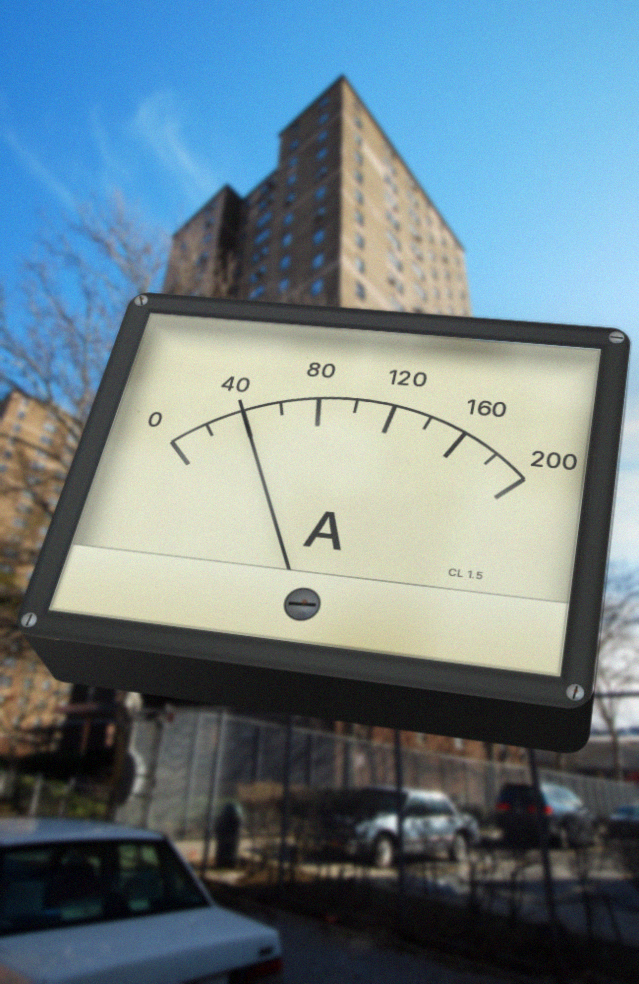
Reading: A 40
